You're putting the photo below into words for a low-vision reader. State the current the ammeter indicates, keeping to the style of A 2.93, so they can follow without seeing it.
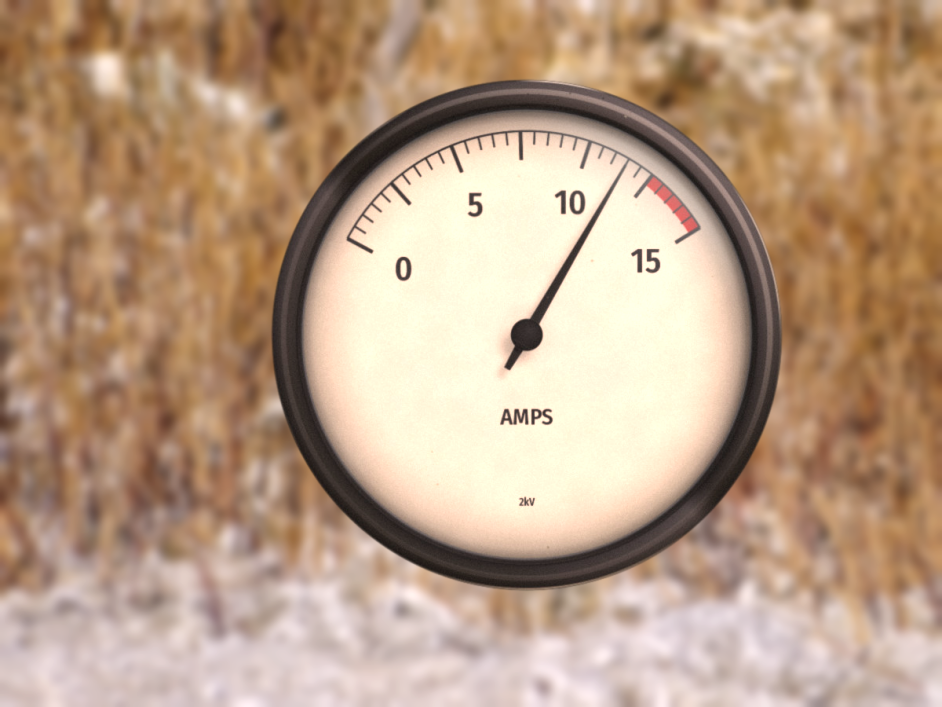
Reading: A 11.5
